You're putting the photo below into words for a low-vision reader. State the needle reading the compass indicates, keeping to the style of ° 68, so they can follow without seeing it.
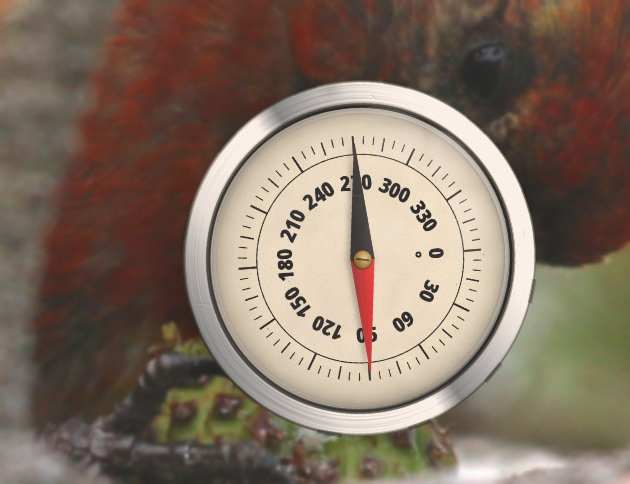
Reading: ° 90
